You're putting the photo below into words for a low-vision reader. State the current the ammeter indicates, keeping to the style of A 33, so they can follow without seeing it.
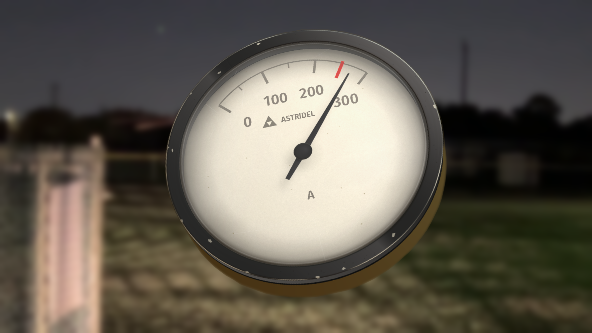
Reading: A 275
